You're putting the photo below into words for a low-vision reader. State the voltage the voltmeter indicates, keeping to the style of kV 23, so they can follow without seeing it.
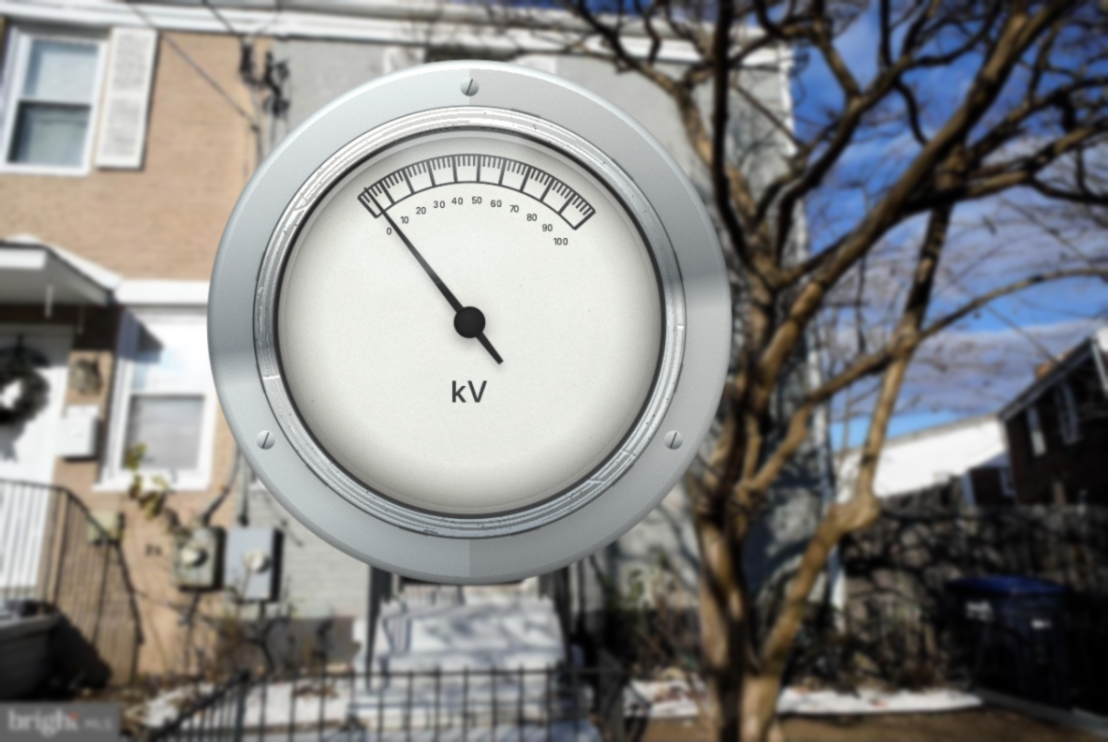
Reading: kV 4
